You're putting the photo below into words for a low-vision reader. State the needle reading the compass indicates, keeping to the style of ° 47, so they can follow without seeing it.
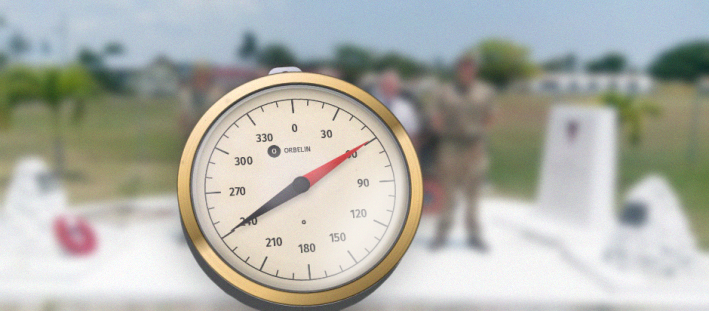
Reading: ° 60
